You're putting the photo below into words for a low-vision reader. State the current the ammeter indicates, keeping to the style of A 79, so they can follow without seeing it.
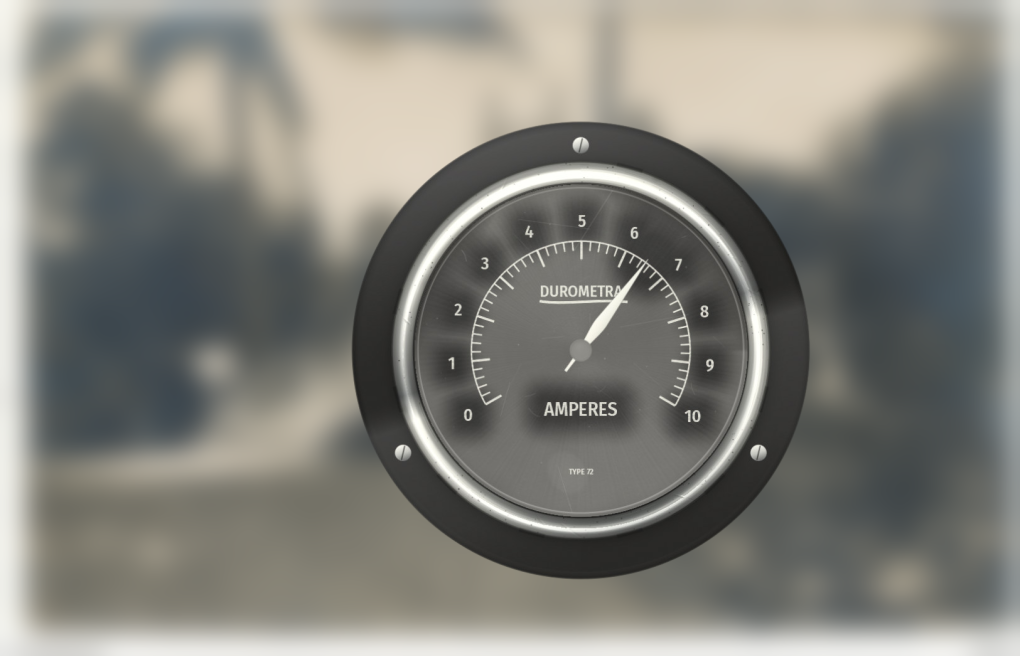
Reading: A 6.5
